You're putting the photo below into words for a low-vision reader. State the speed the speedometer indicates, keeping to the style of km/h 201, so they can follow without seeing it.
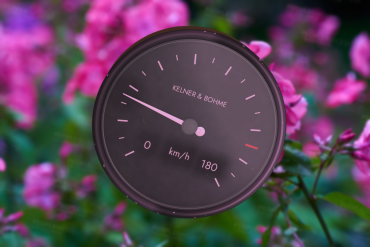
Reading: km/h 35
